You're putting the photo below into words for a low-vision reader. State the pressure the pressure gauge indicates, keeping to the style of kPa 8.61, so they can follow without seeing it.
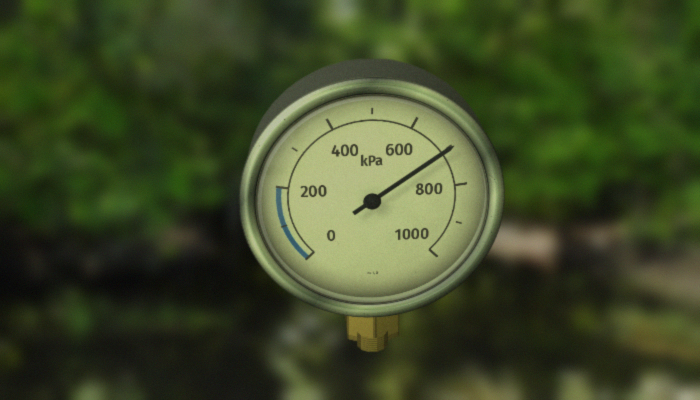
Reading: kPa 700
